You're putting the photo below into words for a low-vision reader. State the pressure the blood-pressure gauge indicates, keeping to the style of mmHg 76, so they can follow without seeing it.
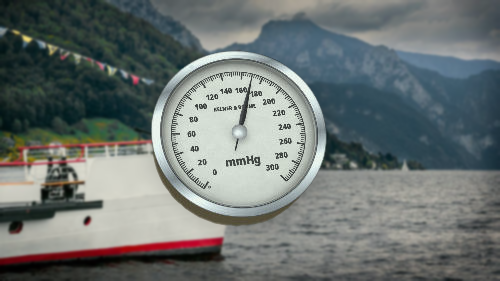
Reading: mmHg 170
